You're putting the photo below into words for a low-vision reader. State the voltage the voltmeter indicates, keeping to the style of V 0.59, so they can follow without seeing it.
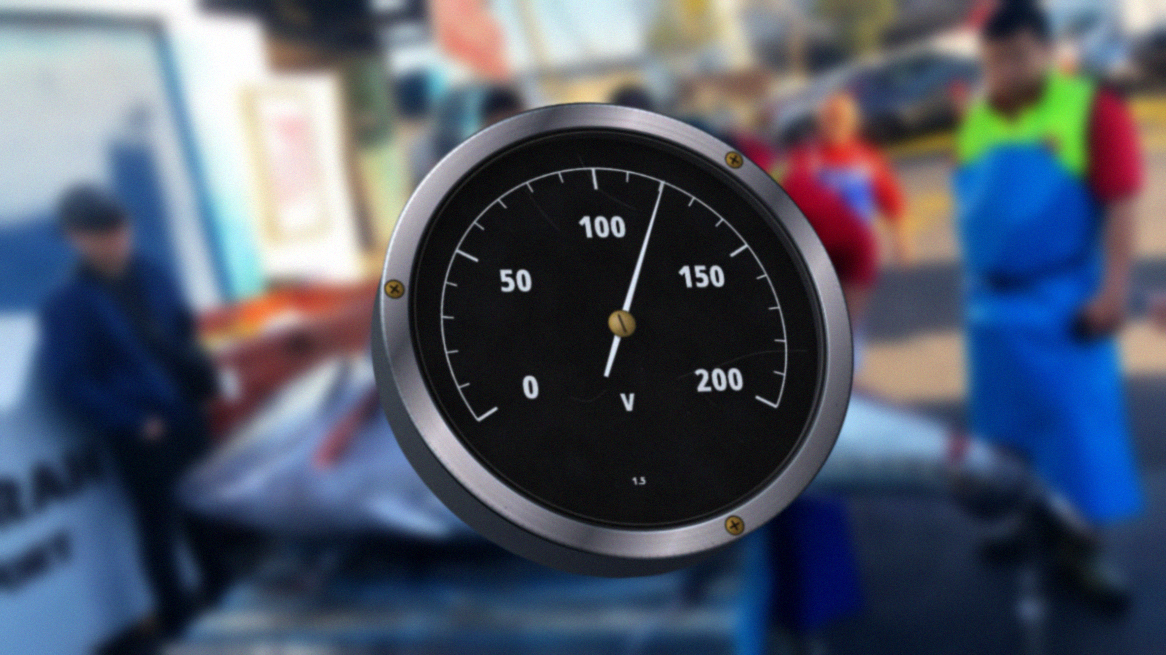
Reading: V 120
